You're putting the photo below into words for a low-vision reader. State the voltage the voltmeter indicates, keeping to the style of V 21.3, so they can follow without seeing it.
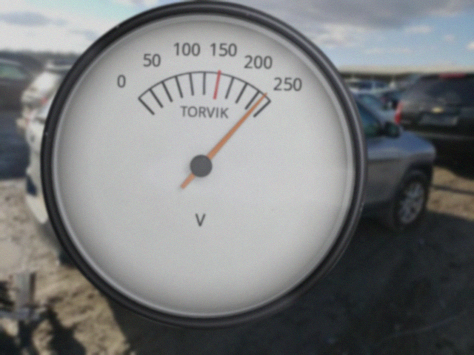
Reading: V 237.5
